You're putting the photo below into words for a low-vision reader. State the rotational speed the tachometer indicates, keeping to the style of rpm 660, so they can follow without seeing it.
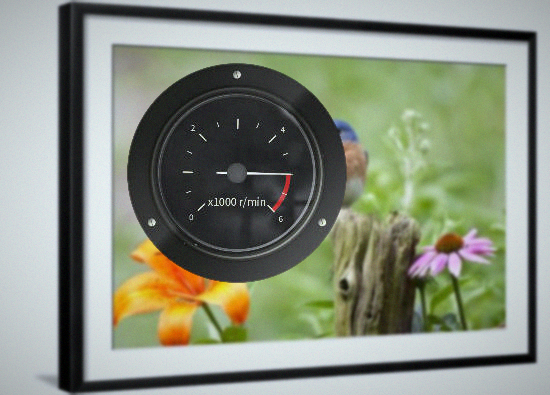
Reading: rpm 5000
